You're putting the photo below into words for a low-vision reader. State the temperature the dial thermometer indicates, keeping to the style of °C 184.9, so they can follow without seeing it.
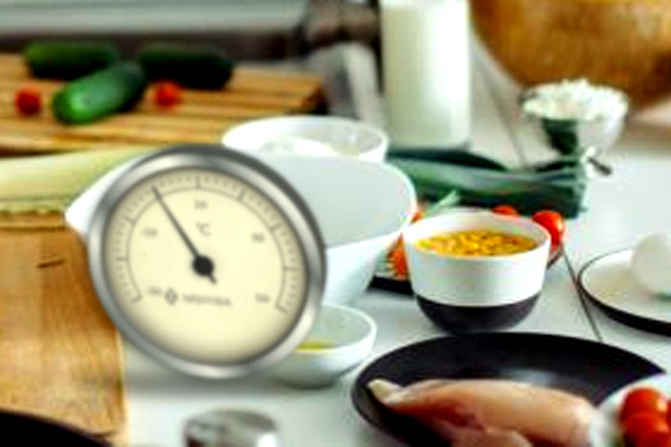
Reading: °C 0
